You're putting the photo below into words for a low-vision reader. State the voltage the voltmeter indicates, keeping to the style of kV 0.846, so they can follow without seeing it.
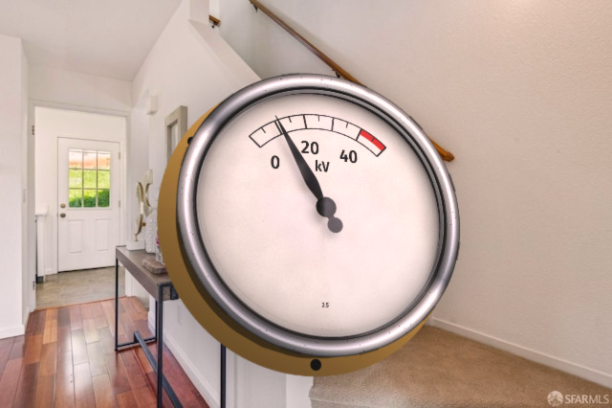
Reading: kV 10
